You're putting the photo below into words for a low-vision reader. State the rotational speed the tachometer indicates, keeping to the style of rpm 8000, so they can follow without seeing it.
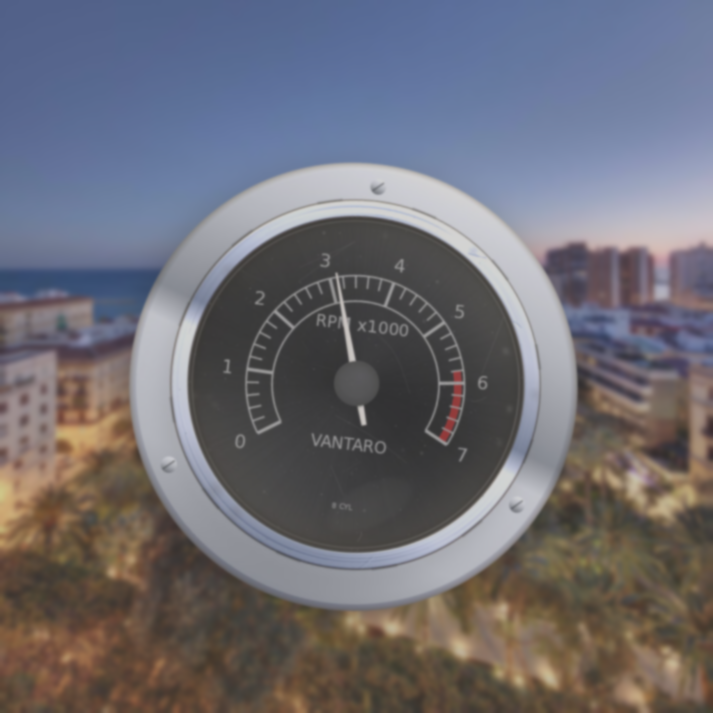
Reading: rpm 3100
